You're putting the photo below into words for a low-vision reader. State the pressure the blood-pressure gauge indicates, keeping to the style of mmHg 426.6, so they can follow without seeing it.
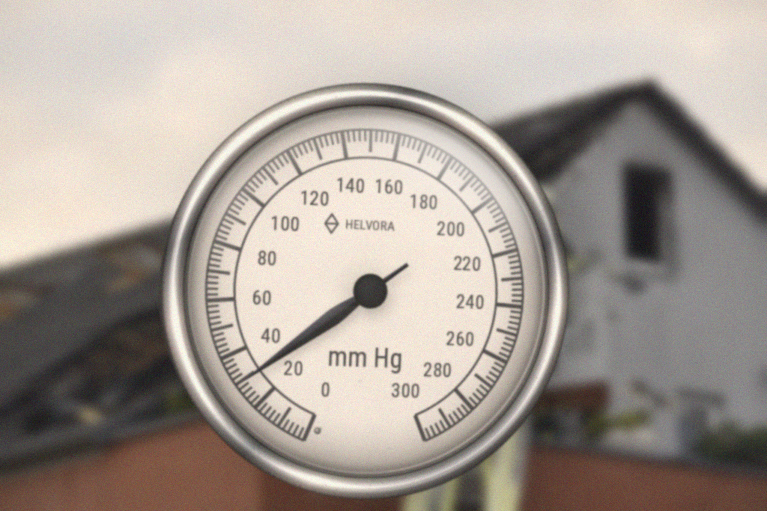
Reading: mmHg 30
